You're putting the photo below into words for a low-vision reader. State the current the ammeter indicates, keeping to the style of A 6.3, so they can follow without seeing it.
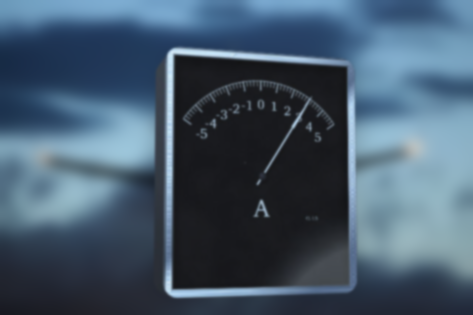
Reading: A 3
